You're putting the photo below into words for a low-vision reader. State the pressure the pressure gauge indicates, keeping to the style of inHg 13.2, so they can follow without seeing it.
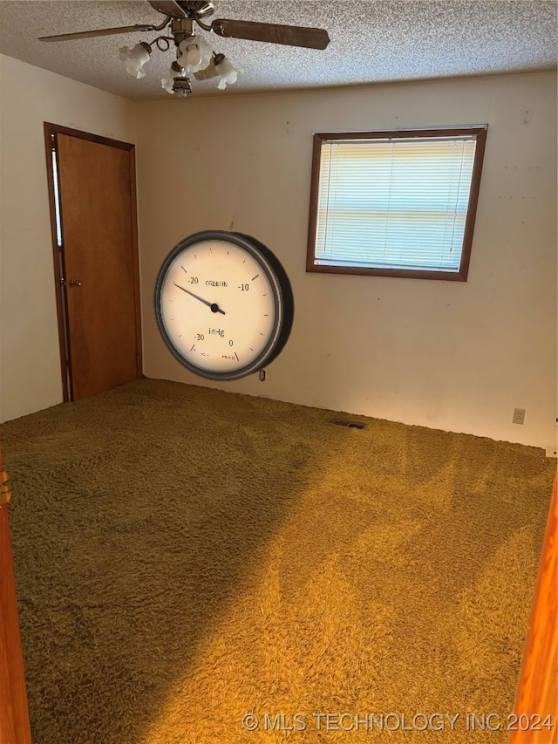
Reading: inHg -22
